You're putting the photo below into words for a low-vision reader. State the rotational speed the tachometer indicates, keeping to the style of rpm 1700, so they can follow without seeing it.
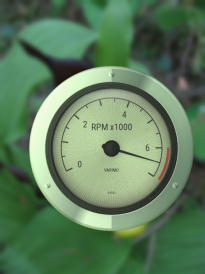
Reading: rpm 6500
